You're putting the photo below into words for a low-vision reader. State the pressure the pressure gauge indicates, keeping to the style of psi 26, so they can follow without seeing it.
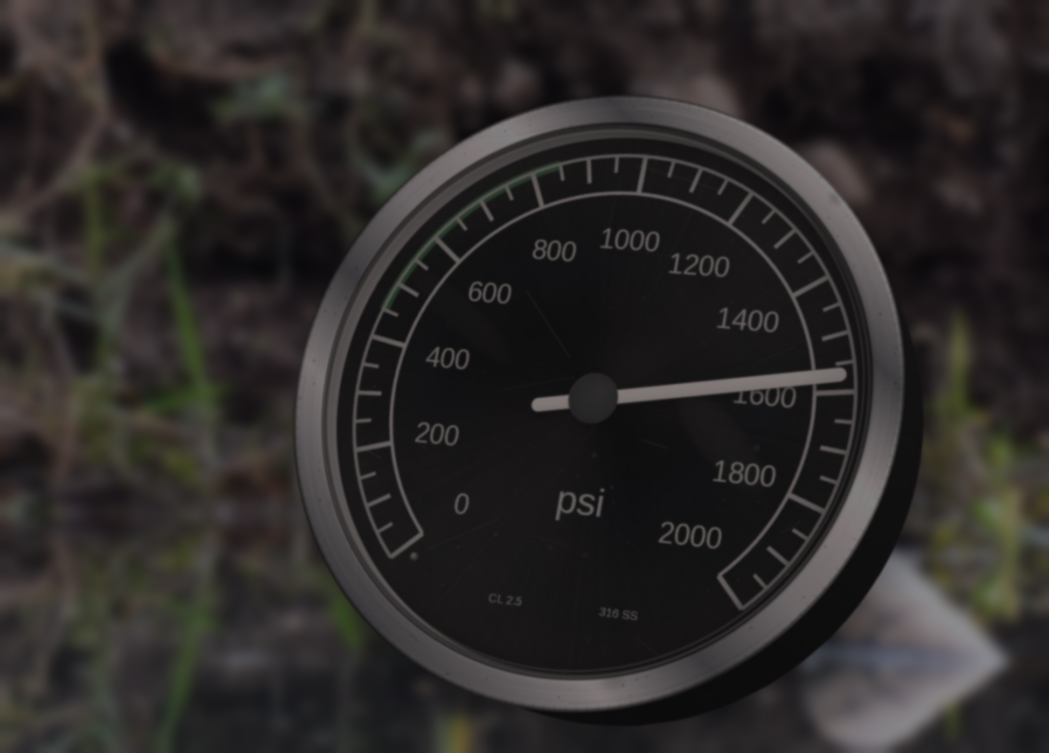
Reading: psi 1575
